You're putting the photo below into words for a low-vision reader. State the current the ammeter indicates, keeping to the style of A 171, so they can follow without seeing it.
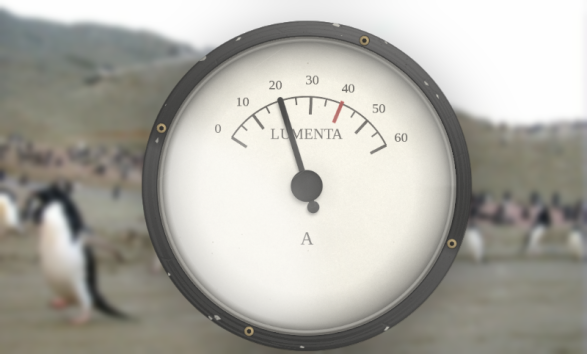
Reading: A 20
